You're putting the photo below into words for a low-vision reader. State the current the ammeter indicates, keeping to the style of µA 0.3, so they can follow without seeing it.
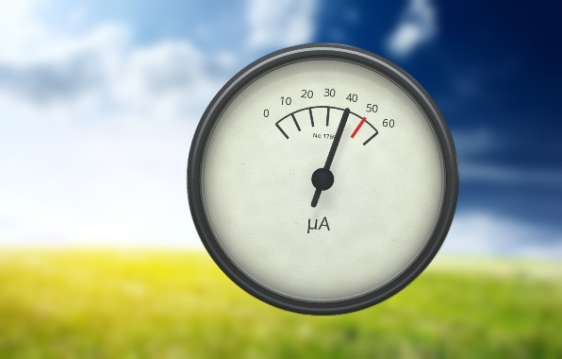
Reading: µA 40
